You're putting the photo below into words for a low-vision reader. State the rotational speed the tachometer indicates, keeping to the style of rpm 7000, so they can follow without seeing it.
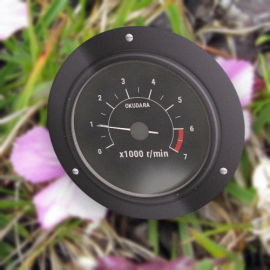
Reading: rpm 1000
